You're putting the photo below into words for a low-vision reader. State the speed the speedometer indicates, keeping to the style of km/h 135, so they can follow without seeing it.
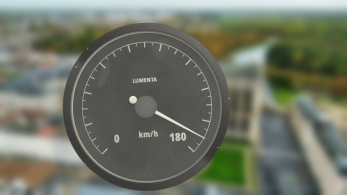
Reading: km/h 170
